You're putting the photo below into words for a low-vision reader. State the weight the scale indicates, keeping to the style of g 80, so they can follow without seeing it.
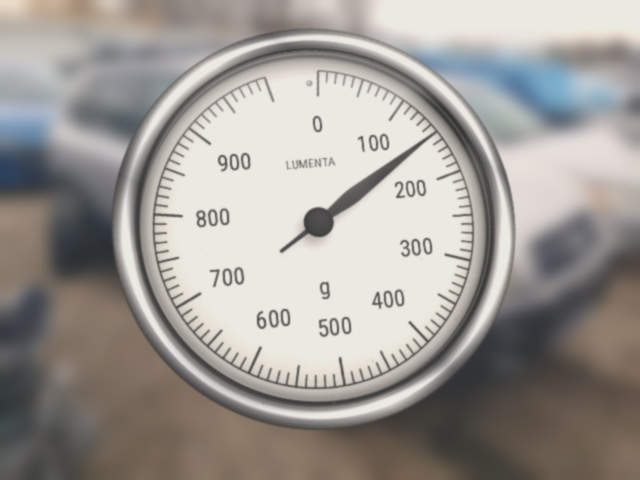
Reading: g 150
